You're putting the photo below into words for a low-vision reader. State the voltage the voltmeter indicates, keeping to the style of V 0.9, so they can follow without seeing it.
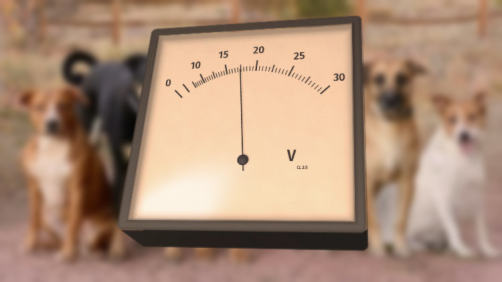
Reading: V 17.5
